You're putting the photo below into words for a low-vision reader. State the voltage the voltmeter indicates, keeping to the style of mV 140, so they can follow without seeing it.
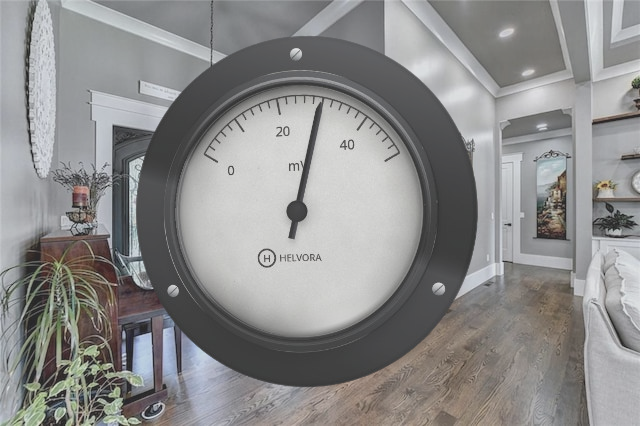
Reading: mV 30
